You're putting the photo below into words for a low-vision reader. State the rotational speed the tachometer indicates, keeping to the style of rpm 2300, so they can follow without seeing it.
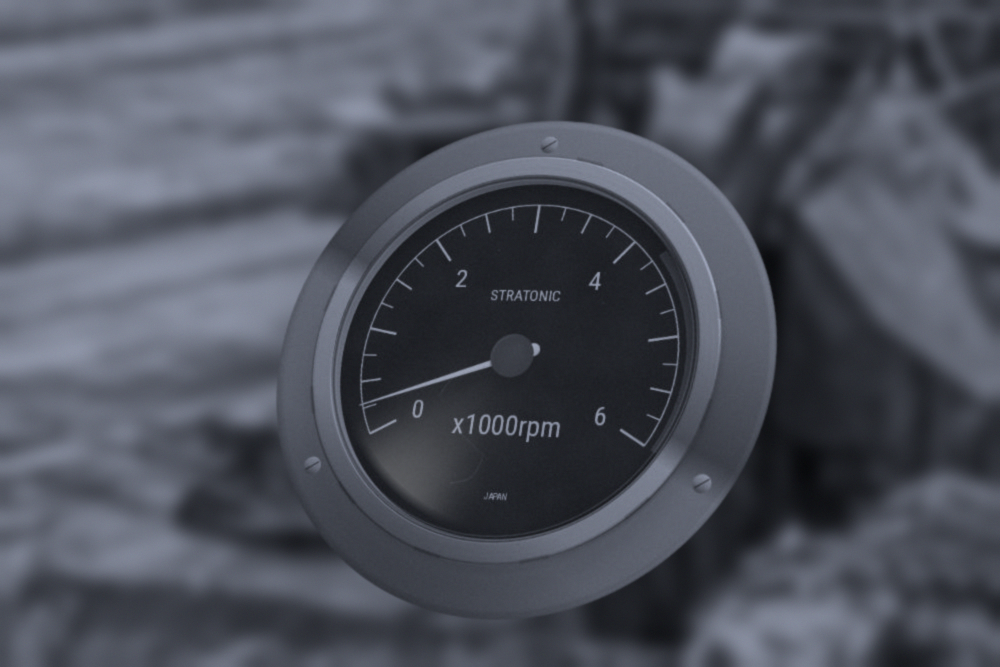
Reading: rpm 250
